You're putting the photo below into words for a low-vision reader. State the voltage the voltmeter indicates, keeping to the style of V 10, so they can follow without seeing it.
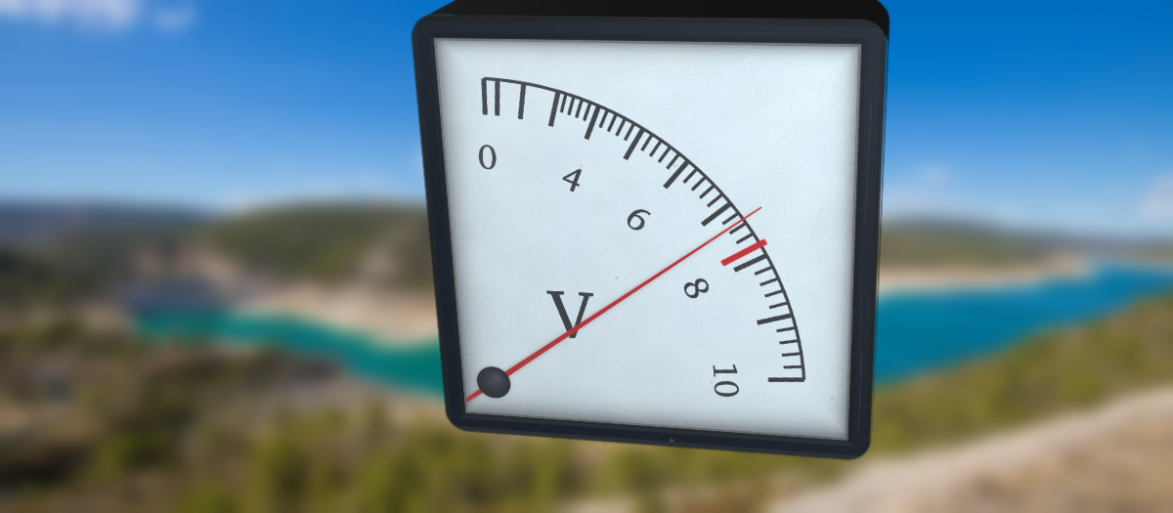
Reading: V 7.3
